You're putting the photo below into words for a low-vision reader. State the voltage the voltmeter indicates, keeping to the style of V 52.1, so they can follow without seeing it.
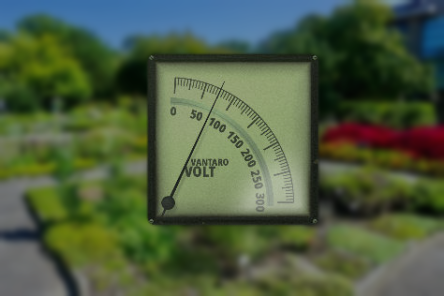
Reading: V 75
